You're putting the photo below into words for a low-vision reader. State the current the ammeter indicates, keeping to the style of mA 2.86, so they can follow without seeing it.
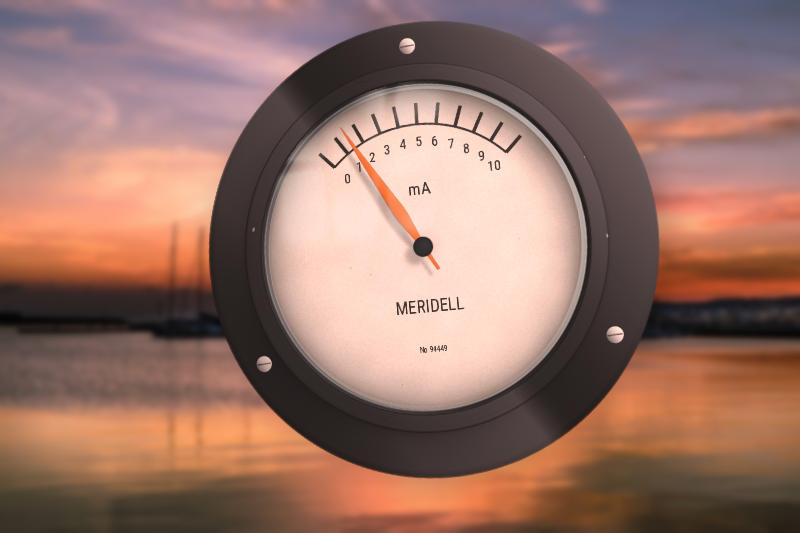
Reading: mA 1.5
